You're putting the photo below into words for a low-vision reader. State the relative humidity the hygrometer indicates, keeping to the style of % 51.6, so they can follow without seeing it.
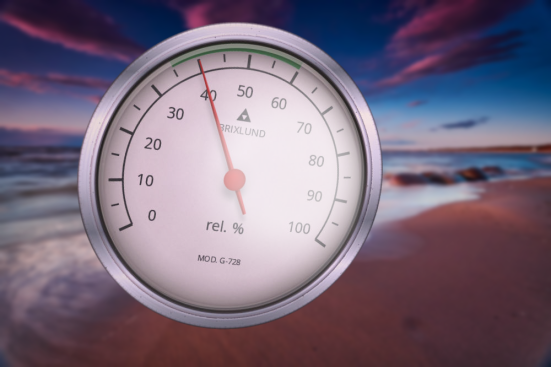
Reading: % 40
